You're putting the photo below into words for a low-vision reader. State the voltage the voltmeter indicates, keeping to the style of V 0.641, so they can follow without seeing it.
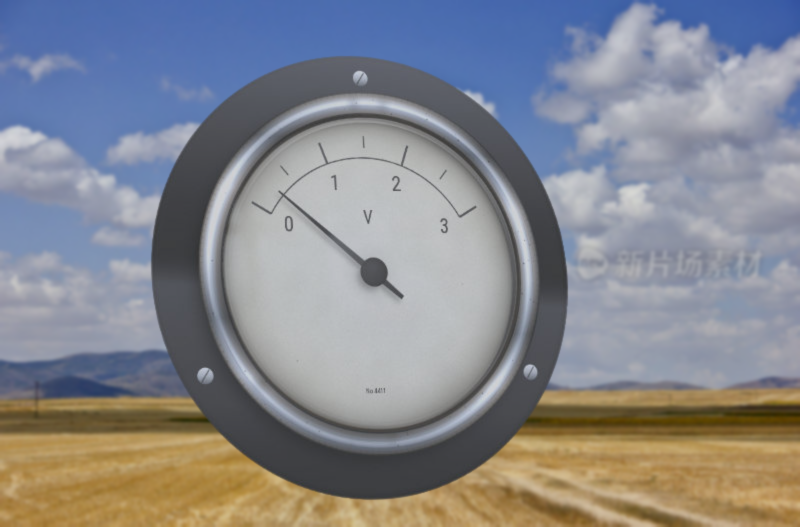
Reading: V 0.25
